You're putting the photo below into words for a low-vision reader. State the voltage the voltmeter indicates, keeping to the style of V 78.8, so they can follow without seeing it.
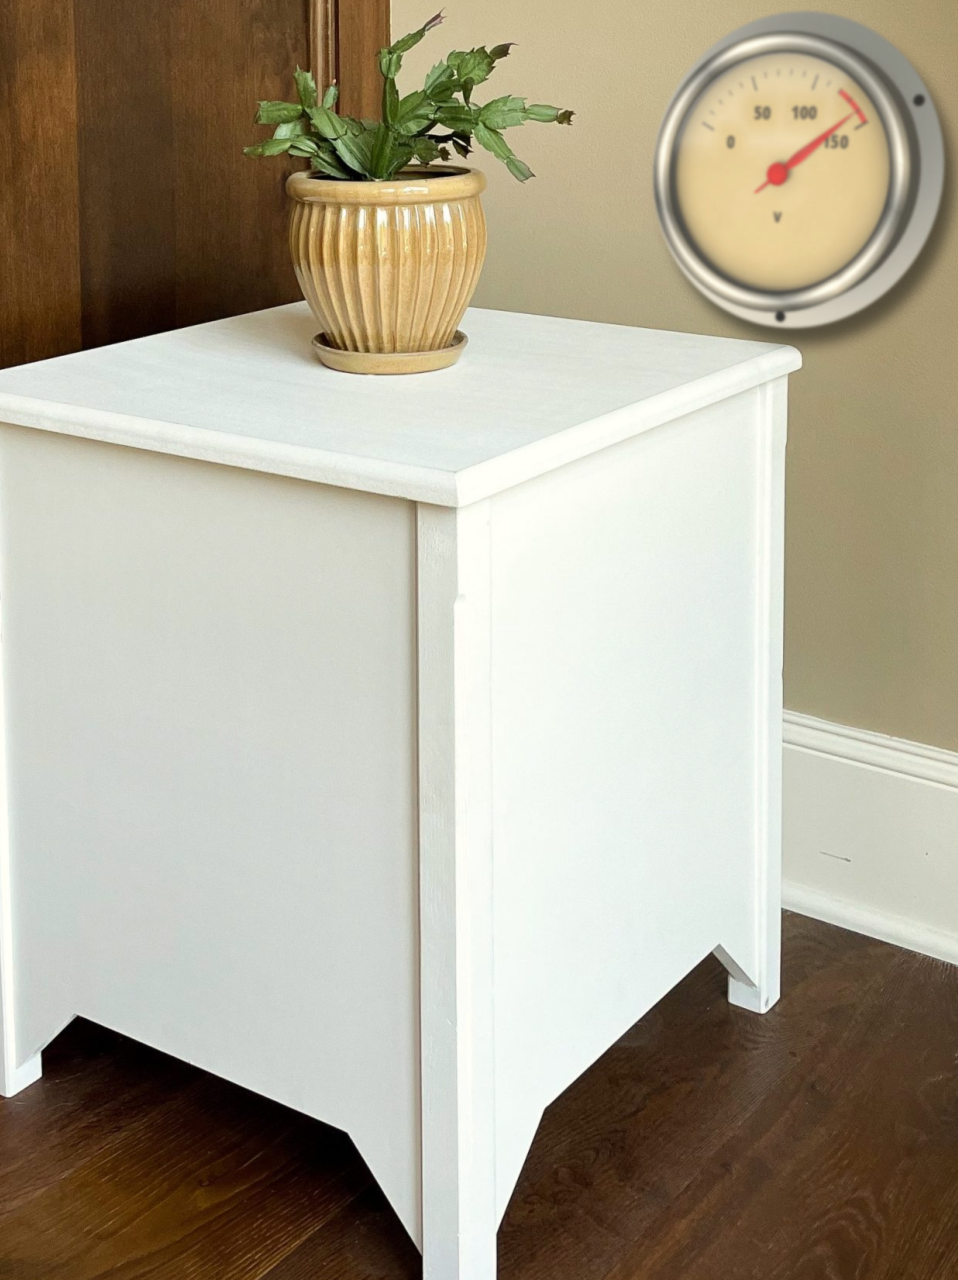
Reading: V 140
